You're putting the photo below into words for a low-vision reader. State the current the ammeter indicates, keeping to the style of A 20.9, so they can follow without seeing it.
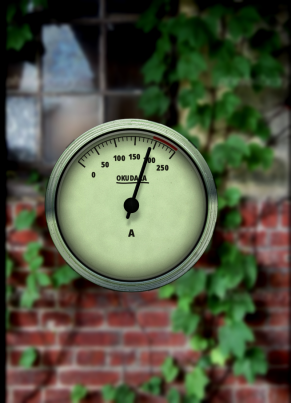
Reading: A 190
